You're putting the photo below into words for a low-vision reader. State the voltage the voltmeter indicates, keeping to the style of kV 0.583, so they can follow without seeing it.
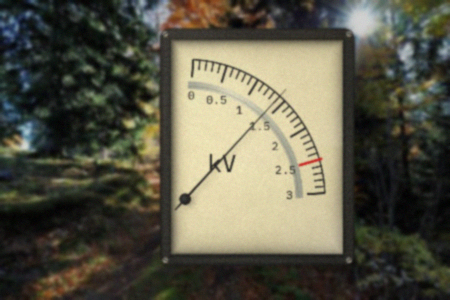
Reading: kV 1.4
